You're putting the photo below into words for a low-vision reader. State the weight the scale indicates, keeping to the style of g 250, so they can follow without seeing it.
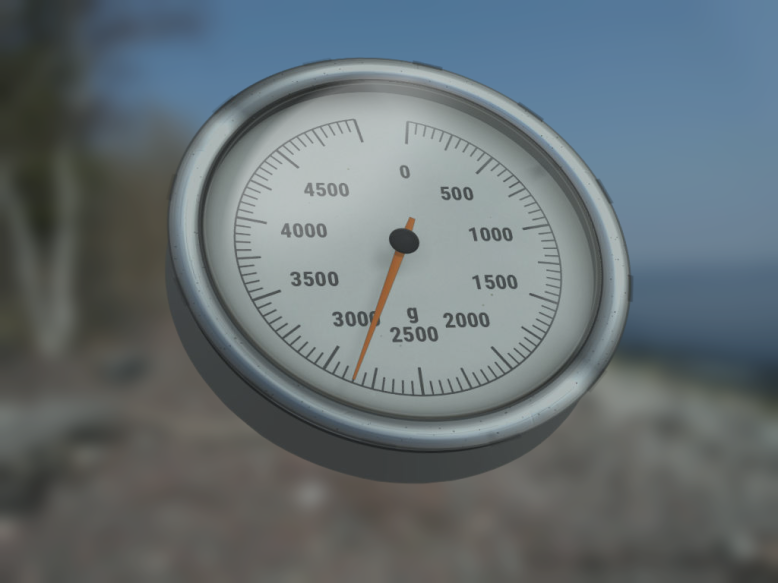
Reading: g 2850
